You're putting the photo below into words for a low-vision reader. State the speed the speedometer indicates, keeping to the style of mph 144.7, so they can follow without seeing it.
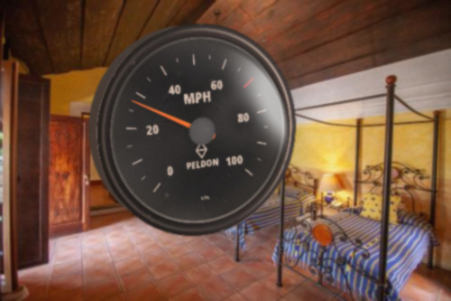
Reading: mph 27.5
